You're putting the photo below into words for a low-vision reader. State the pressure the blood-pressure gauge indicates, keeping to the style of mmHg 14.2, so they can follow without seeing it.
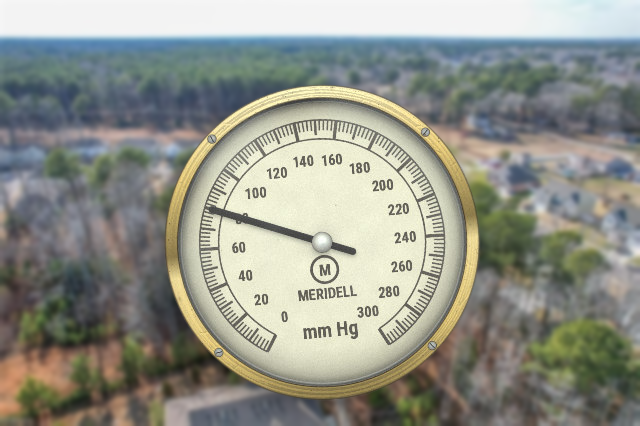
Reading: mmHg 80
